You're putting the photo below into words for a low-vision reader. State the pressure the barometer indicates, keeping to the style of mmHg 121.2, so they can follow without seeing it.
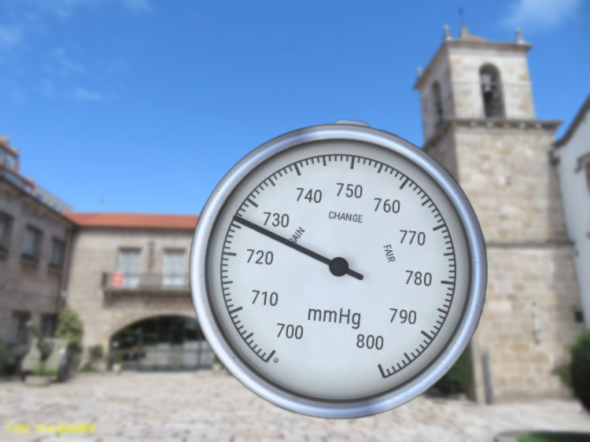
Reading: mmHg 726
